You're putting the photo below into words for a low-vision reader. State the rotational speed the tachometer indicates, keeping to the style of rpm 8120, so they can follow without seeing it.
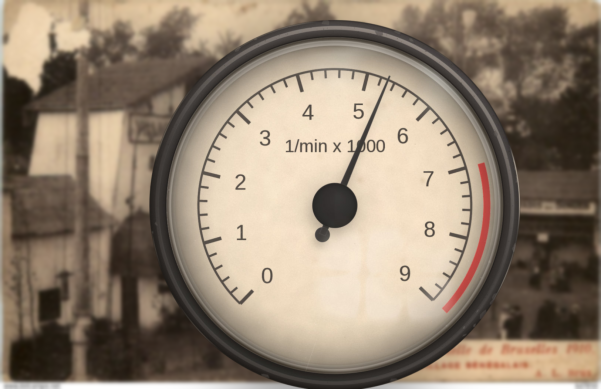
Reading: rpm 5300
